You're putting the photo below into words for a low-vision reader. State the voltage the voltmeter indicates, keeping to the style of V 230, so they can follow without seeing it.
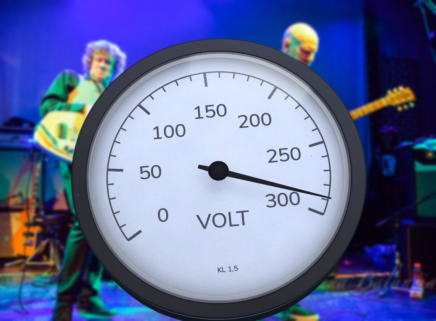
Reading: V 290
